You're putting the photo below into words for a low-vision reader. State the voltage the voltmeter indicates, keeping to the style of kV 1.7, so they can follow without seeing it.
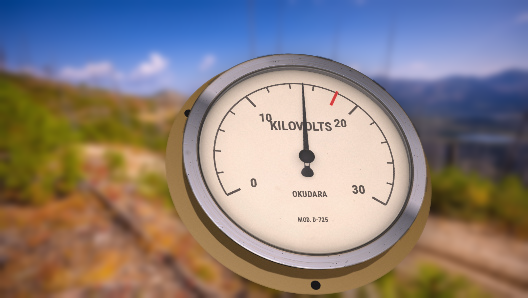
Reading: kV 15
